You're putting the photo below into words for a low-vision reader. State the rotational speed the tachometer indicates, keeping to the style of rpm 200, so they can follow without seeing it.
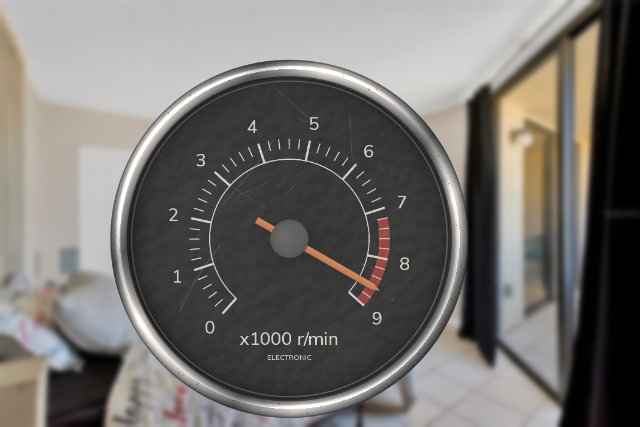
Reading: rpm 8600
